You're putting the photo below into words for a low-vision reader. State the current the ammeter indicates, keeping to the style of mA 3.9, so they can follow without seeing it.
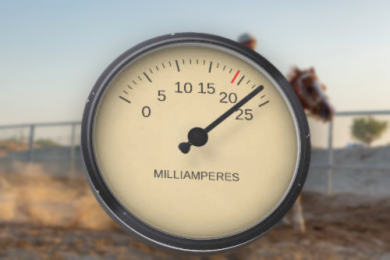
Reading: mA 23
